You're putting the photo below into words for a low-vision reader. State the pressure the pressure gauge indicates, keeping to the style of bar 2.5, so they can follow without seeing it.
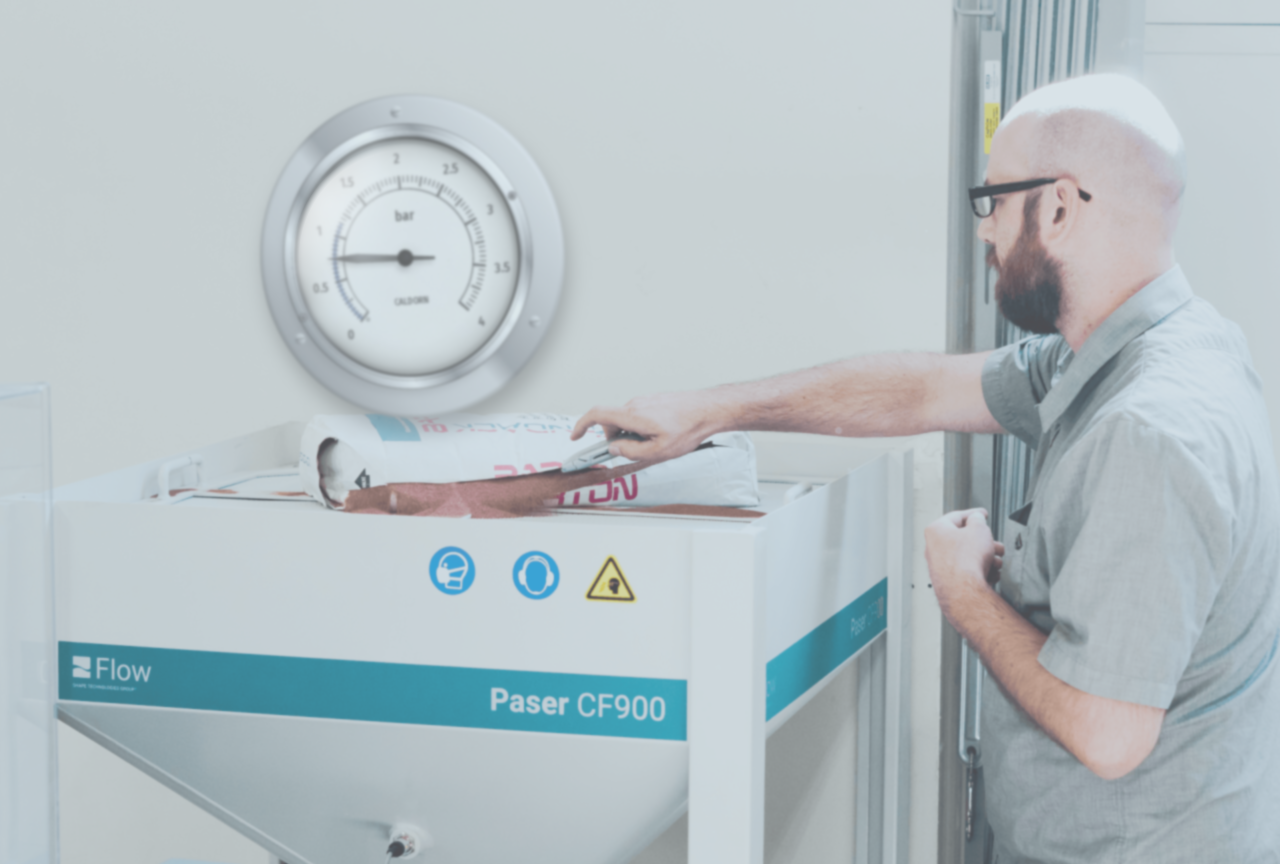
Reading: bar 0.75
